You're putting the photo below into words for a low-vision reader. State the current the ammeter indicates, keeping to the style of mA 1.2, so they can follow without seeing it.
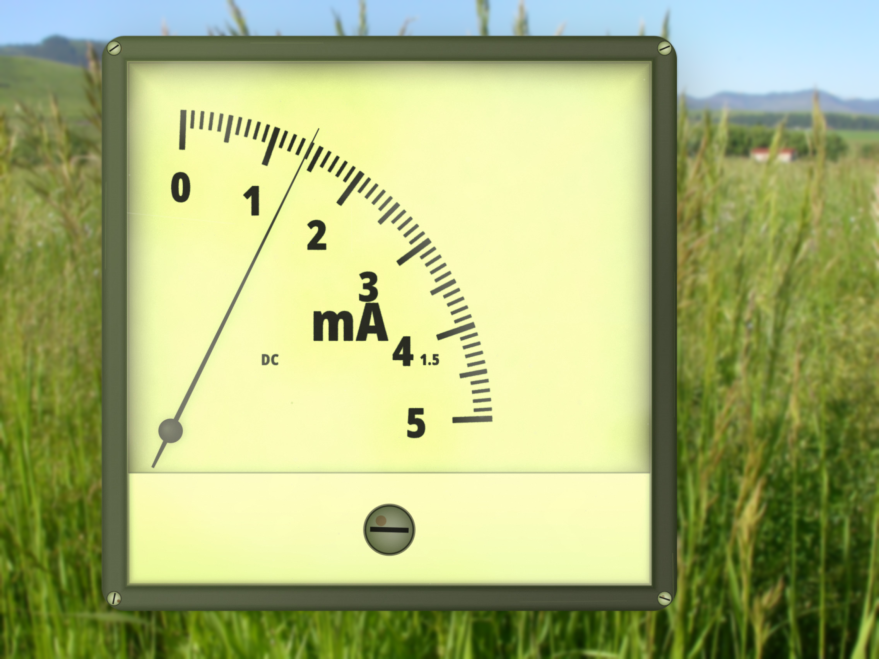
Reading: mA 1.4
